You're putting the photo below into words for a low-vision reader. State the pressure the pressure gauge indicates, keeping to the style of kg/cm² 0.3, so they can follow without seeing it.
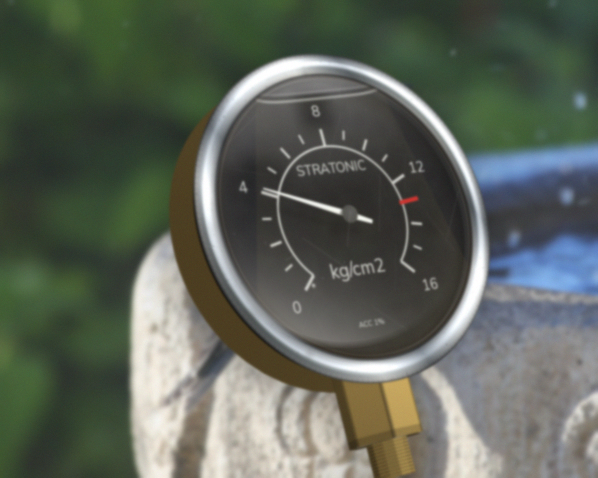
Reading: kg/cm² 4
